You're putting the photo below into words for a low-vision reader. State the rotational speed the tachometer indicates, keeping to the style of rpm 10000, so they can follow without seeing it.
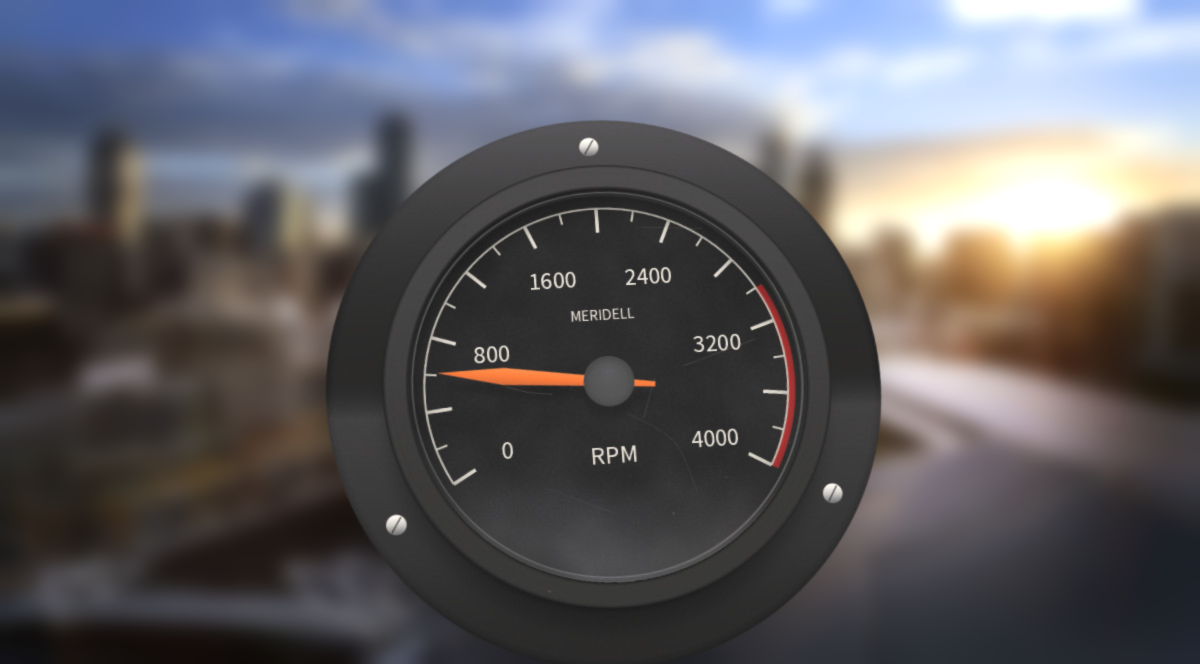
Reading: rpm 600
